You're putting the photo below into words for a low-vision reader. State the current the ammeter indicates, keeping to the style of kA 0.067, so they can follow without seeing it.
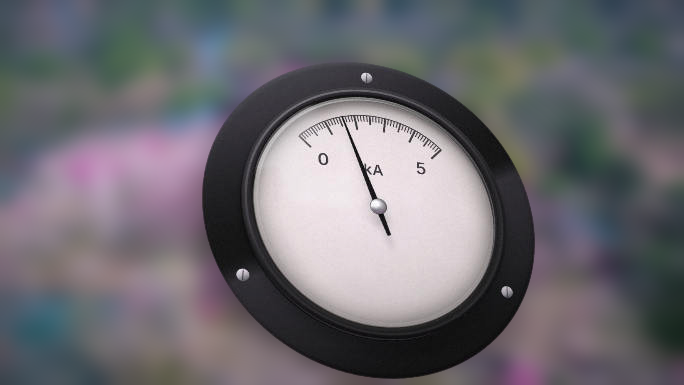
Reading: kA 1.5
